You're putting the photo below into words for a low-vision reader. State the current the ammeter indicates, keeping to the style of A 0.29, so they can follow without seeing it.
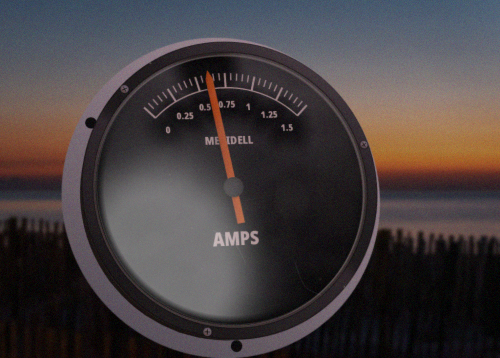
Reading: A 0.6
